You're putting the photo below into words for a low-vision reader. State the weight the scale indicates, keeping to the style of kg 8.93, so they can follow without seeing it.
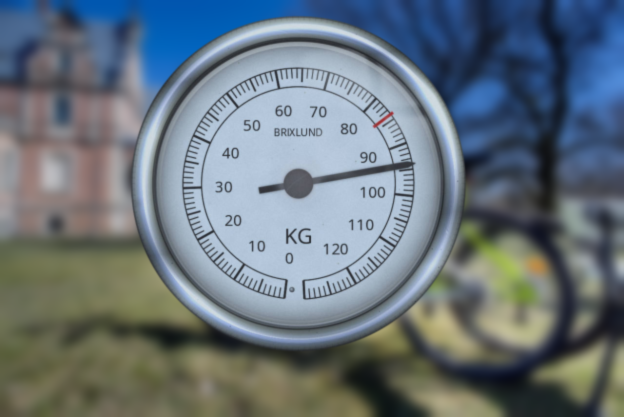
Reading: kg 94
